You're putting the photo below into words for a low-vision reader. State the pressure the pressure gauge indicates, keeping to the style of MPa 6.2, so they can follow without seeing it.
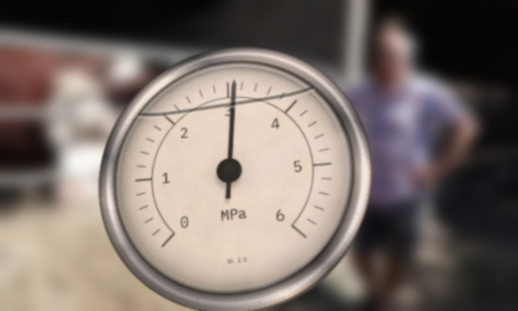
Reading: MPa 3.1
